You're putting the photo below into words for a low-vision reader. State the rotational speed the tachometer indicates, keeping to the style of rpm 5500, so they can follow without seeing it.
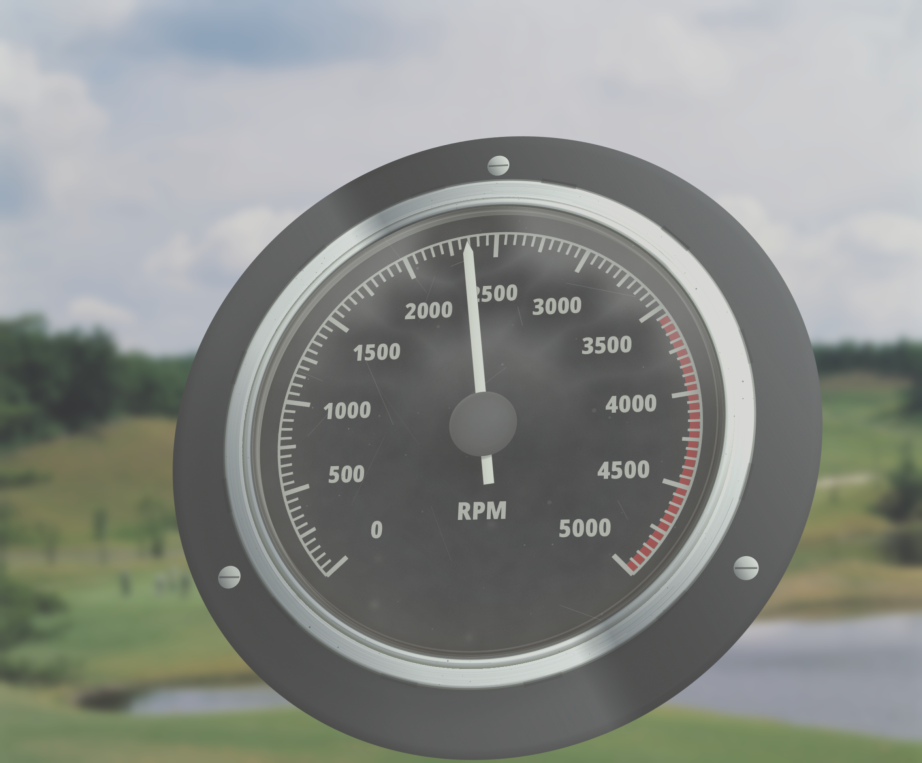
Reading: rpm 2350
